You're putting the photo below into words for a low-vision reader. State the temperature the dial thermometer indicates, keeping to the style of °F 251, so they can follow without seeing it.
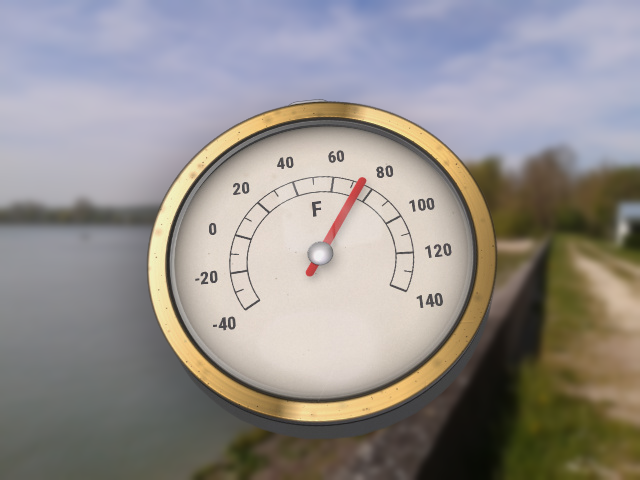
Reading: °F 75
